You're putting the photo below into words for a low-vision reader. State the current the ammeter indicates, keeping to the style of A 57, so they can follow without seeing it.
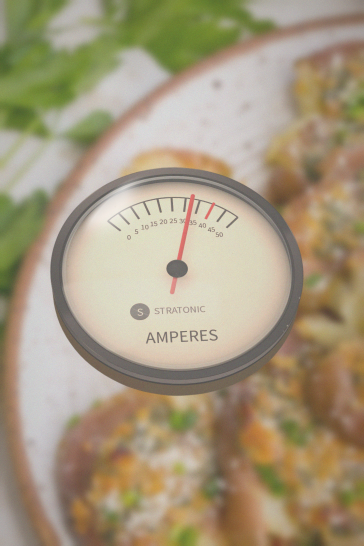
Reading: A 32.5
